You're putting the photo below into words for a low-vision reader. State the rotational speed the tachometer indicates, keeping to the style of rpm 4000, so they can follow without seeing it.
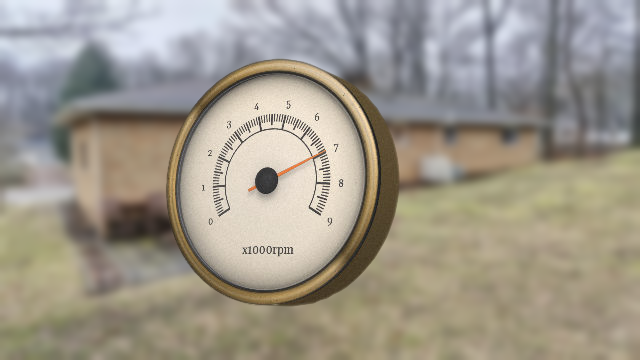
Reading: rpm 7000
